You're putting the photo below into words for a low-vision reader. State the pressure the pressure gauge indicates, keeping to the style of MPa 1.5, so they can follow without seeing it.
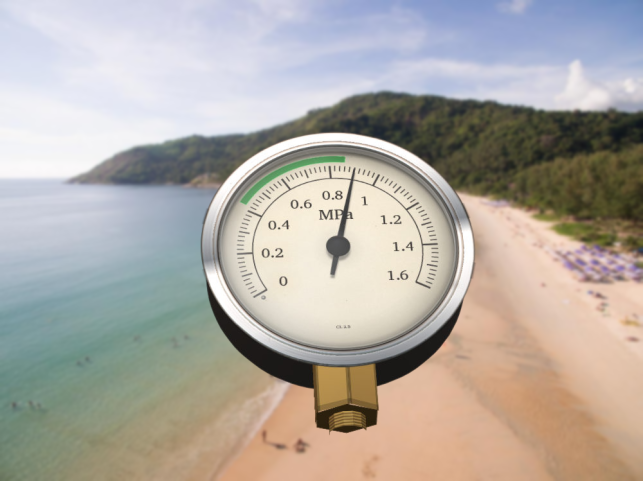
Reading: MPa 0.9
